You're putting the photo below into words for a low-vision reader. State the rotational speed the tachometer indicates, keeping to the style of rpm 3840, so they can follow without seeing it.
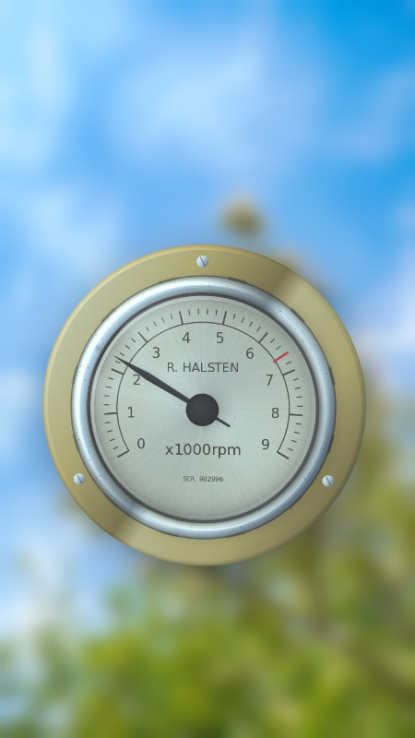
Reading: rpm 2300
